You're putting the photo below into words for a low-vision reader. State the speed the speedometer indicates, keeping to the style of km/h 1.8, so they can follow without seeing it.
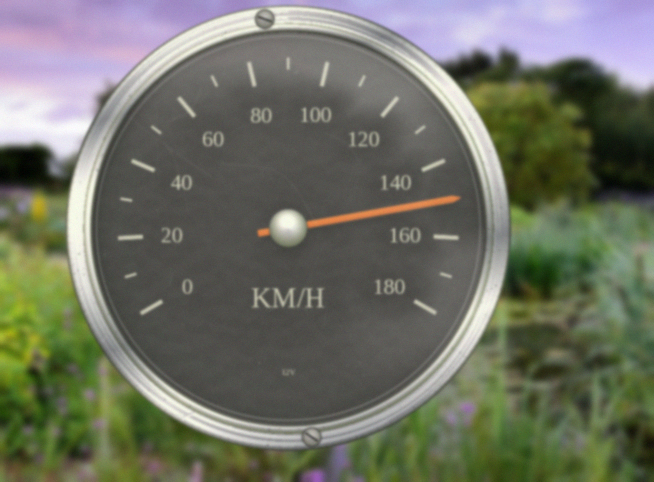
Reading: km/h 150
